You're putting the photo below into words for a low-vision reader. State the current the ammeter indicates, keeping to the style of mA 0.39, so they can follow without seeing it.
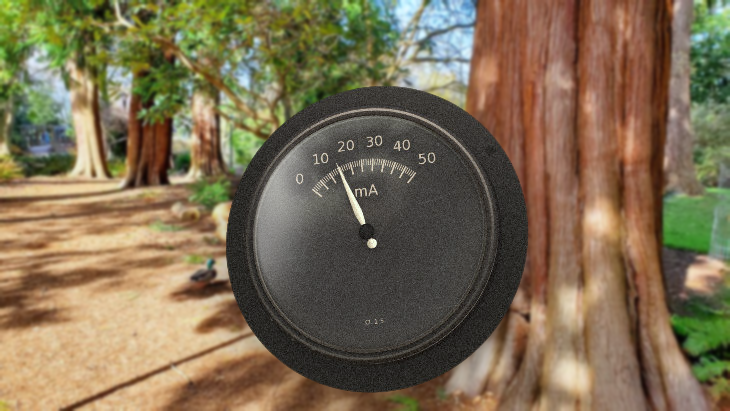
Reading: mA 15
